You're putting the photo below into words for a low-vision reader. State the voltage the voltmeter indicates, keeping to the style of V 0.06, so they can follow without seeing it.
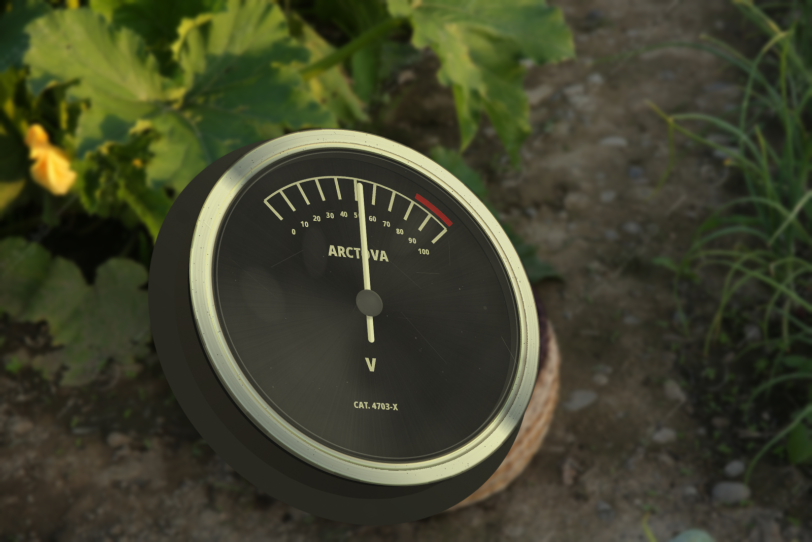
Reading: V 50
